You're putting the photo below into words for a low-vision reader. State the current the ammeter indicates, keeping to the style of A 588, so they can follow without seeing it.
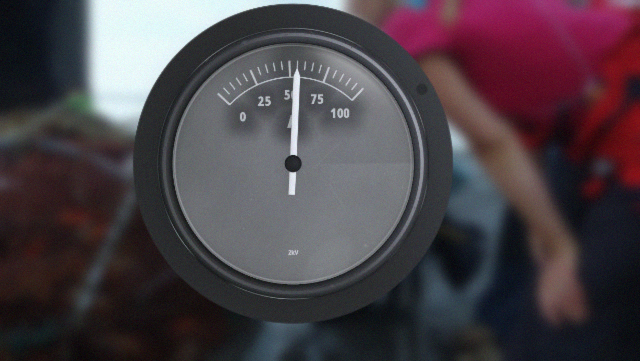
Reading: A 55
